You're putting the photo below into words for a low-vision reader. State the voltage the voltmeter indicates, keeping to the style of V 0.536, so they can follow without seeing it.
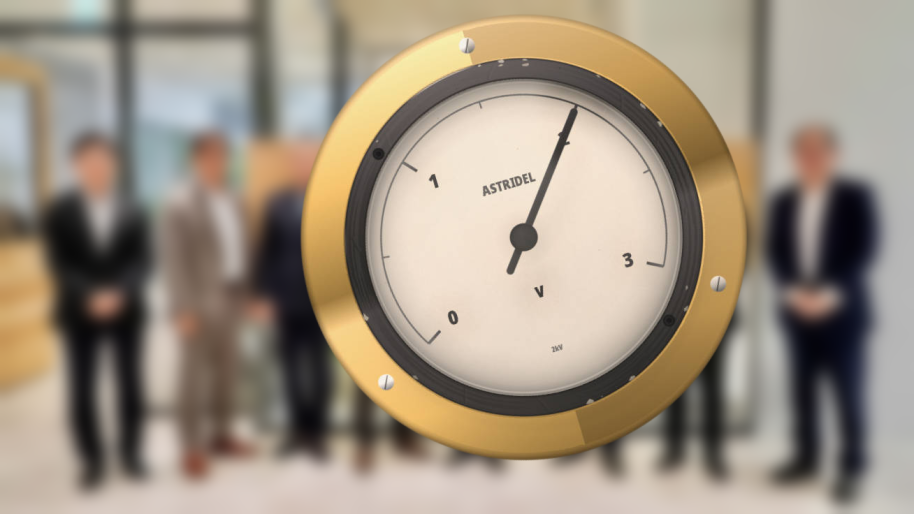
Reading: V 2
